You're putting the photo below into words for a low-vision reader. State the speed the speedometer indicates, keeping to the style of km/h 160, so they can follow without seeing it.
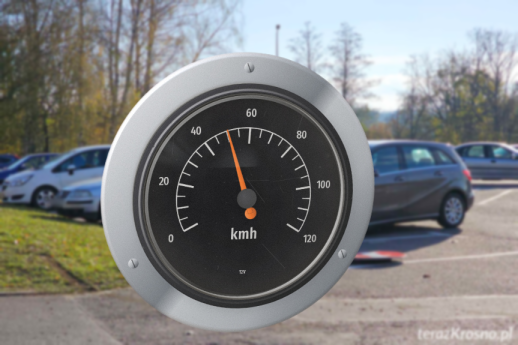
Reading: km/h 50
